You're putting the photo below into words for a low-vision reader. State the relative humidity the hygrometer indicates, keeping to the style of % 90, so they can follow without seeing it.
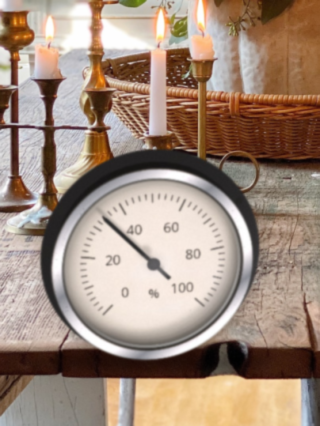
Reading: % 34
